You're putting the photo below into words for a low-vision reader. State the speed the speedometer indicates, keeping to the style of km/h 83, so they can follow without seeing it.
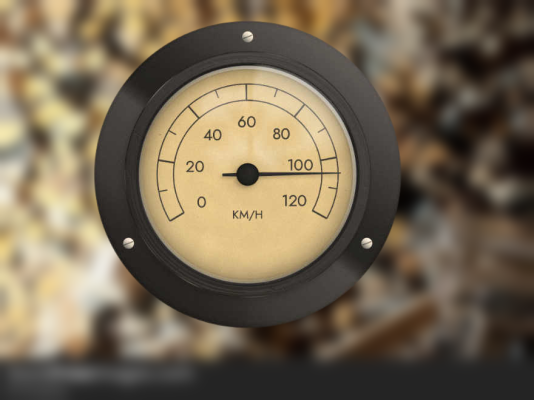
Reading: km/h 105
